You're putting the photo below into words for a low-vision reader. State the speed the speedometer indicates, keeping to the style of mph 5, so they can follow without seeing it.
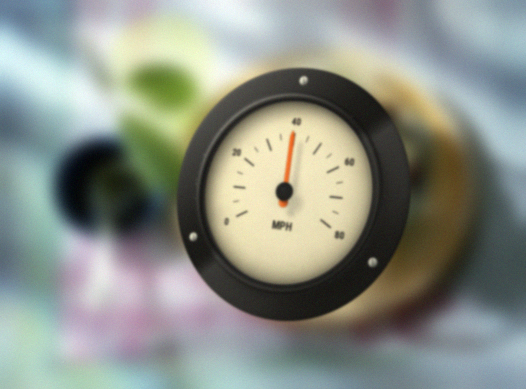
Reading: mph 40
